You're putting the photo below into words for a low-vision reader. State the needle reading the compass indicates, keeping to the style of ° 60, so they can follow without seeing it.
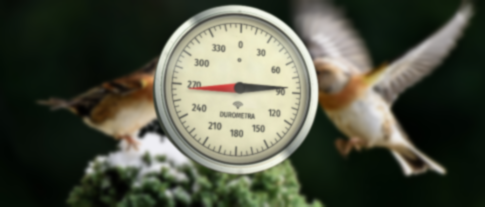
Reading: ° 265
